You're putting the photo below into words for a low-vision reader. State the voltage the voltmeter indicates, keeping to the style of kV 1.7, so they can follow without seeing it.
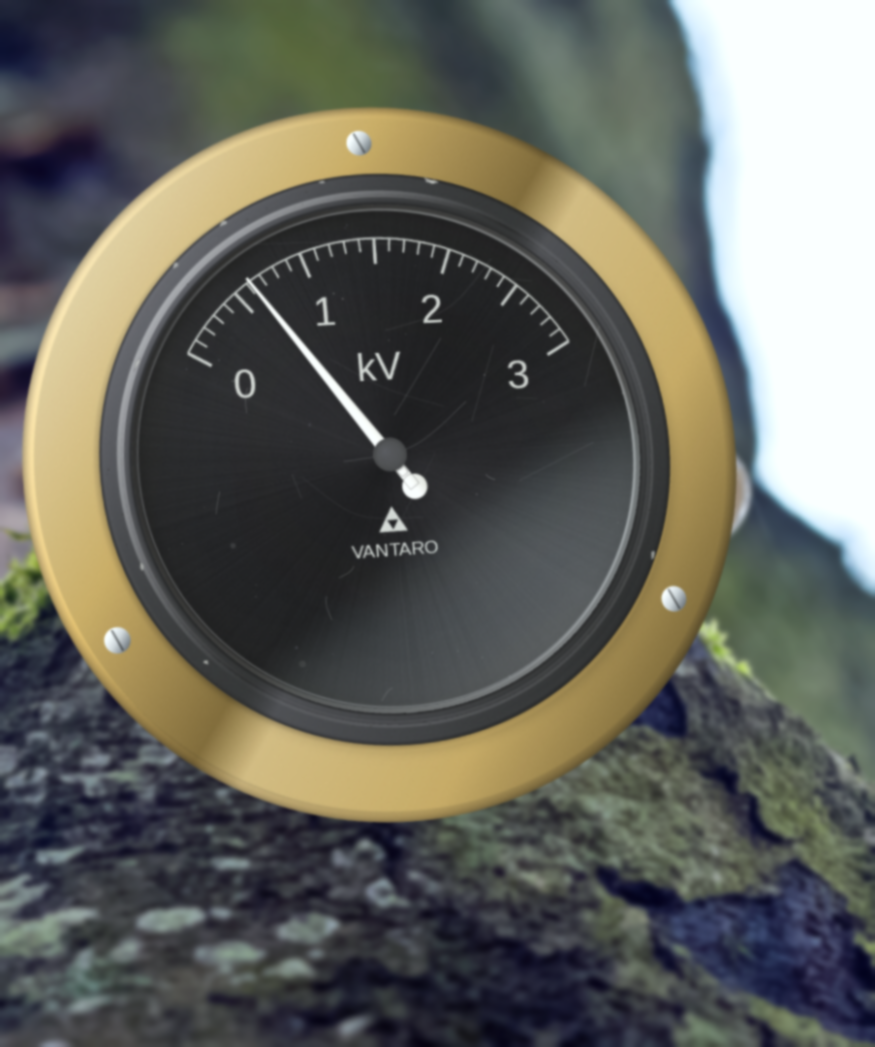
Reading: kV 0.6
